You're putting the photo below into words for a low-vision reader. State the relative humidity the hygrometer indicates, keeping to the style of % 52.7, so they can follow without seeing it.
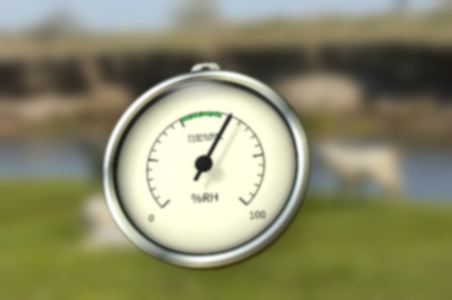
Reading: % 60
